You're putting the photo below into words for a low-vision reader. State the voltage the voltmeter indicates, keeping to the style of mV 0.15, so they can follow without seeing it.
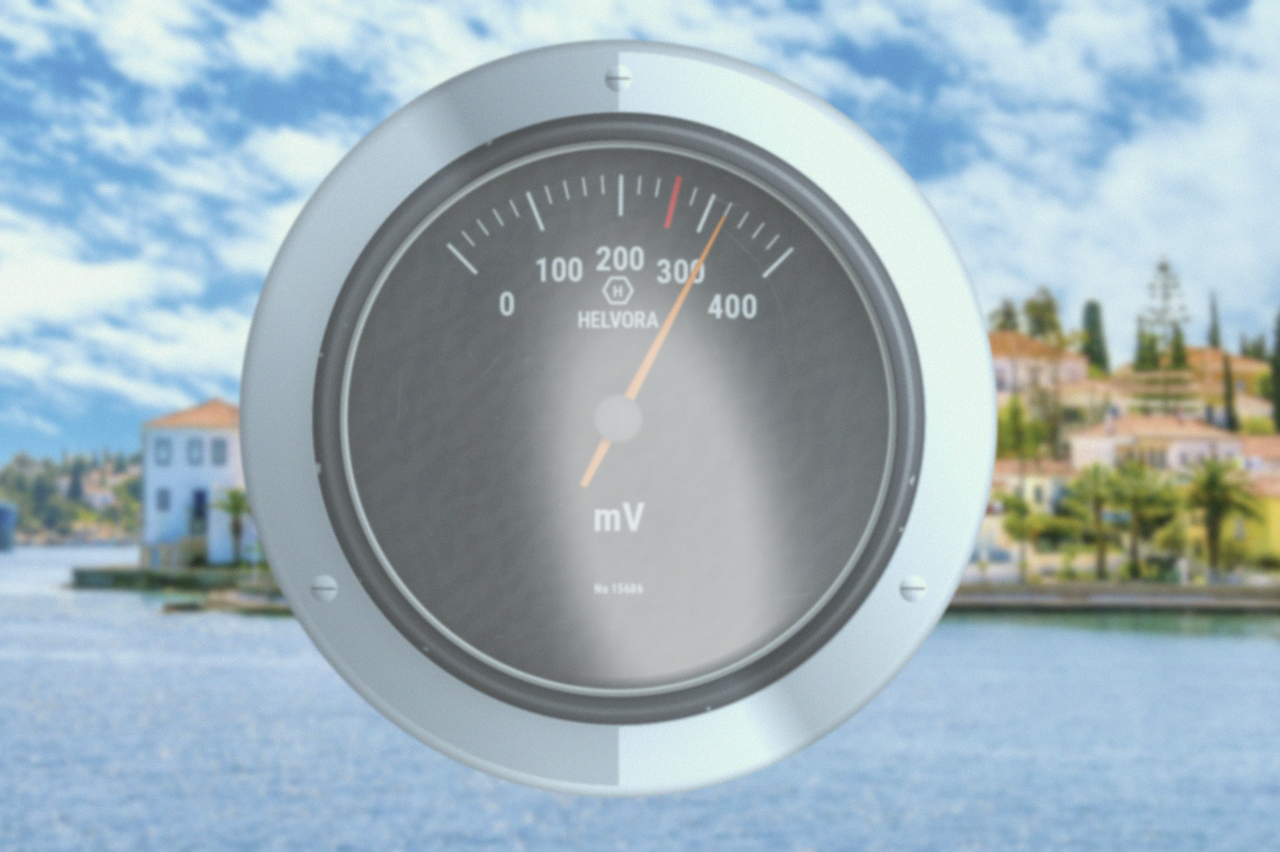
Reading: mV 320
